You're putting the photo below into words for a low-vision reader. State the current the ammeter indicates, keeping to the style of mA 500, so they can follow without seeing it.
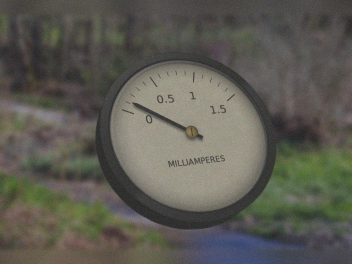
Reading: mA 0.1
